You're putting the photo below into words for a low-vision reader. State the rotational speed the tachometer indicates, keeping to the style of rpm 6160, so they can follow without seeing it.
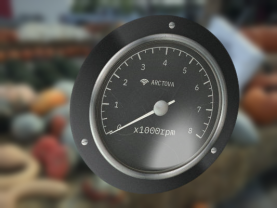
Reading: rpm 0
